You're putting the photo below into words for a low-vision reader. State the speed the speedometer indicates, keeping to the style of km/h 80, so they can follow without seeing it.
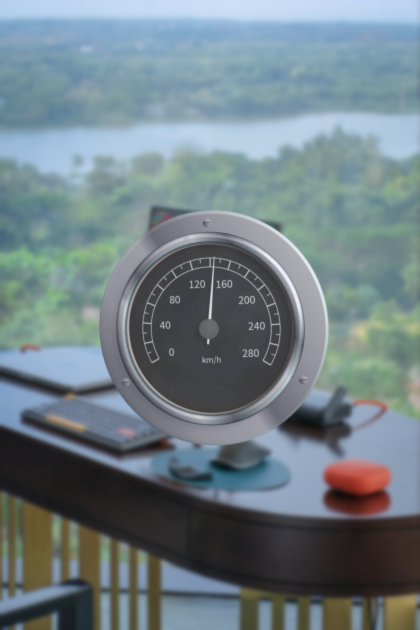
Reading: km/h 145
